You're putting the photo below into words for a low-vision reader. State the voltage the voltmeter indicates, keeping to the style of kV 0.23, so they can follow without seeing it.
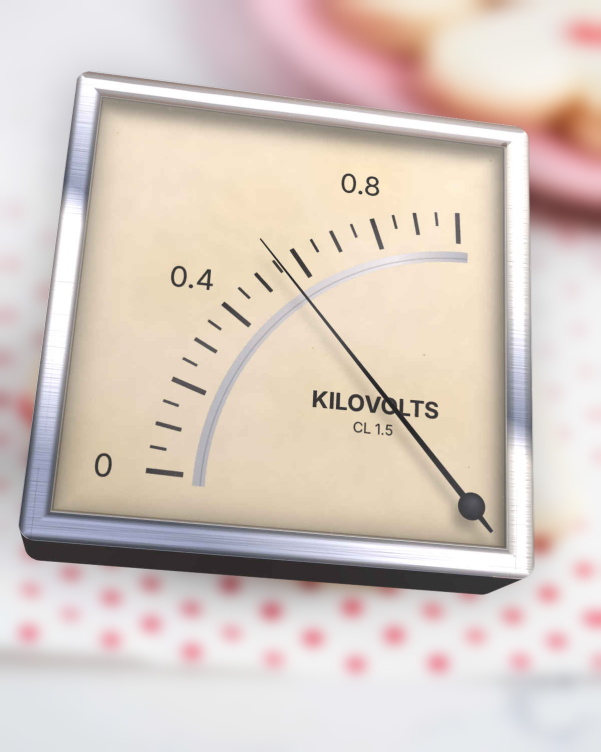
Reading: kV 0.55
